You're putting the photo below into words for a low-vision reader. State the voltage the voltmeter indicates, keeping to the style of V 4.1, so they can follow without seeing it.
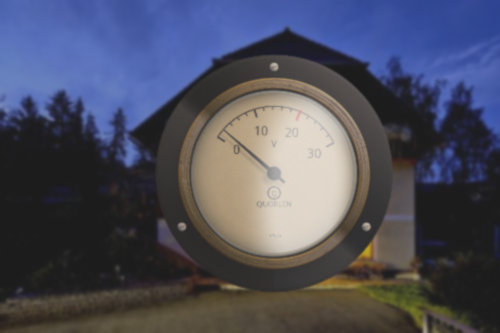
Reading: V 2
